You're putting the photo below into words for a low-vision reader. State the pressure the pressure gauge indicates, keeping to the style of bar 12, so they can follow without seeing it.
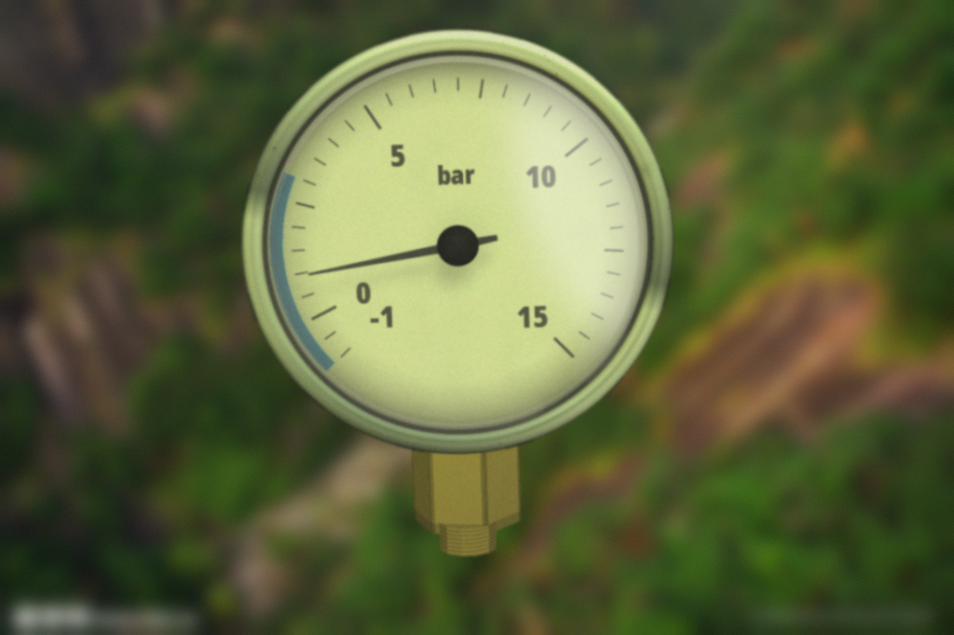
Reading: bar 1
